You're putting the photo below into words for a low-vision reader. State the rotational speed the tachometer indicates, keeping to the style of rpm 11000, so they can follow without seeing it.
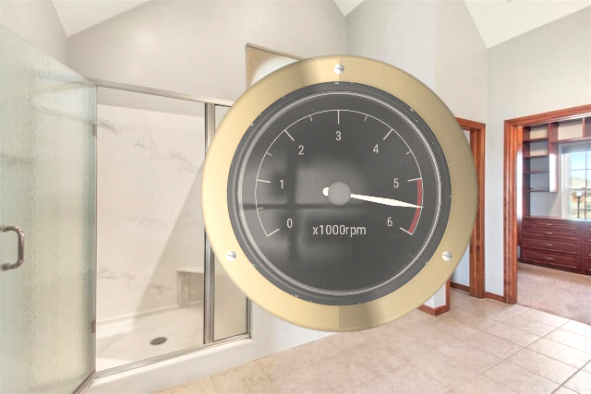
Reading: rpm 5500
